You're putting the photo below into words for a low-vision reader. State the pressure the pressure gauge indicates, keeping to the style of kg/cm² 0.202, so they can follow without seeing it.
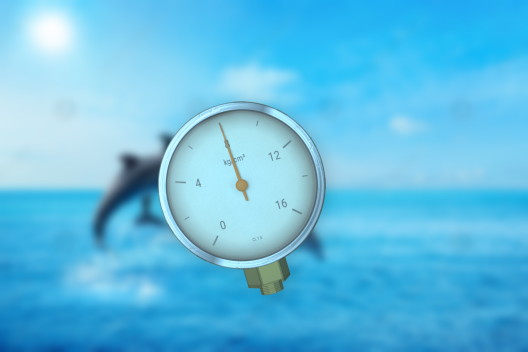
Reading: kg/cm² 8
